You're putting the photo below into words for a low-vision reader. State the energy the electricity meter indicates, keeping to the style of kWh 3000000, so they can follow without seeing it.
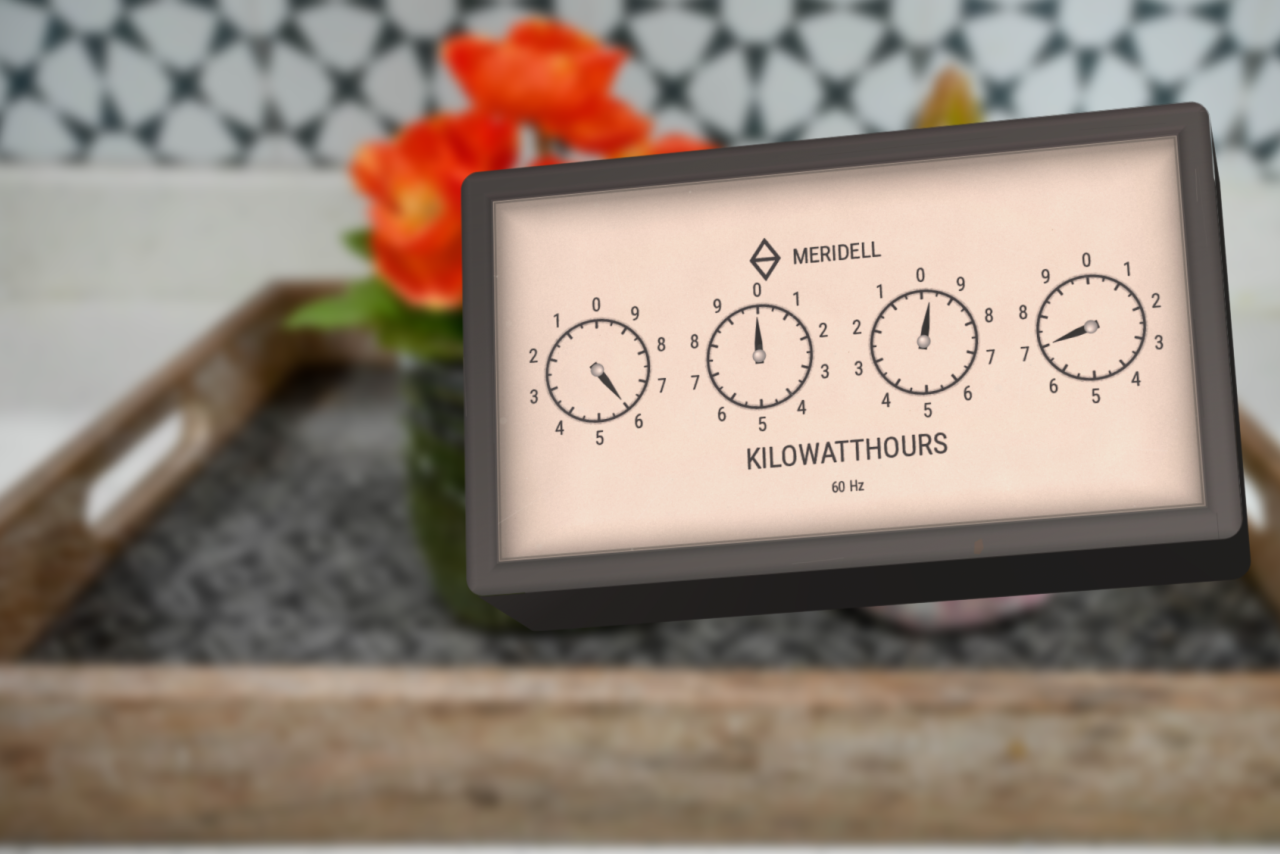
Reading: kWh 5997
